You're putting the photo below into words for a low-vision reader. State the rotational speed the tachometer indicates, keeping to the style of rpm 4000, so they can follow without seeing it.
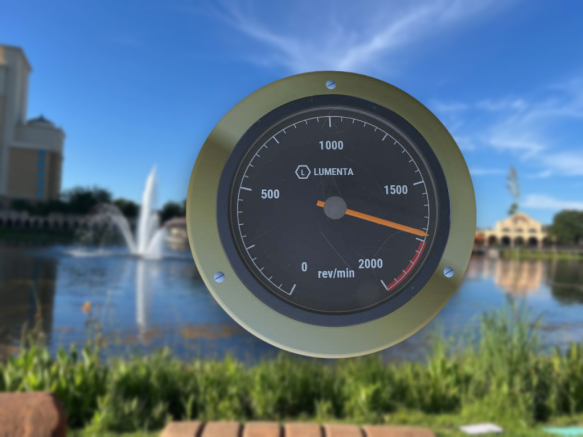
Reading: rpm 1725
